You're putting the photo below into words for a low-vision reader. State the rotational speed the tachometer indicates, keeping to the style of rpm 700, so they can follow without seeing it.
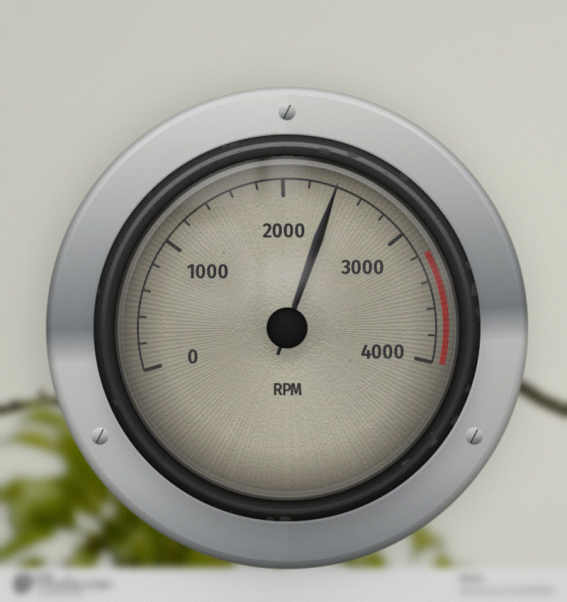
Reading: rpm 2400
